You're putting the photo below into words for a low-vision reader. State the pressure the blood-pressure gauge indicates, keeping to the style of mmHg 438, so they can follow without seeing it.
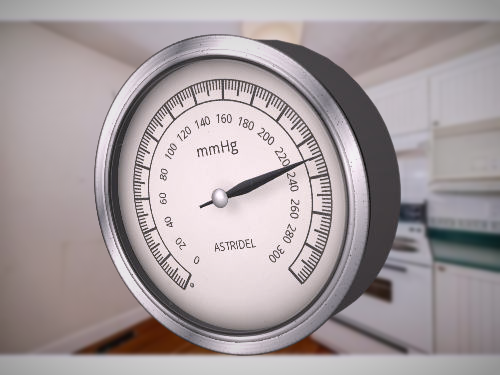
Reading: mmHg 230
